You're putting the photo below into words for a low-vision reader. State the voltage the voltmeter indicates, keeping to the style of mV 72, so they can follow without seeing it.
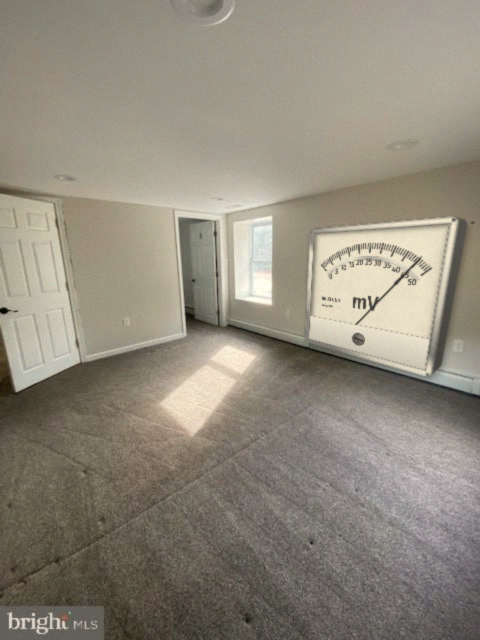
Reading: mV 45
